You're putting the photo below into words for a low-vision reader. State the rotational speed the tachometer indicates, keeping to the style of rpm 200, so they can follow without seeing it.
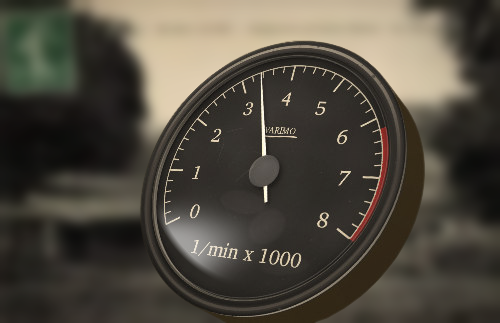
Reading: rpm 3400
